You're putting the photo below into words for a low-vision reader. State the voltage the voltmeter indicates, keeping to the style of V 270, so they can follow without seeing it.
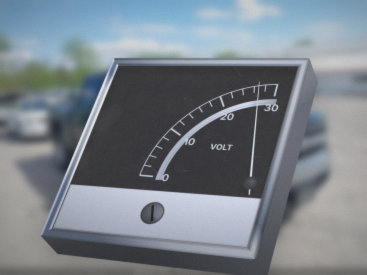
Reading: V 27
